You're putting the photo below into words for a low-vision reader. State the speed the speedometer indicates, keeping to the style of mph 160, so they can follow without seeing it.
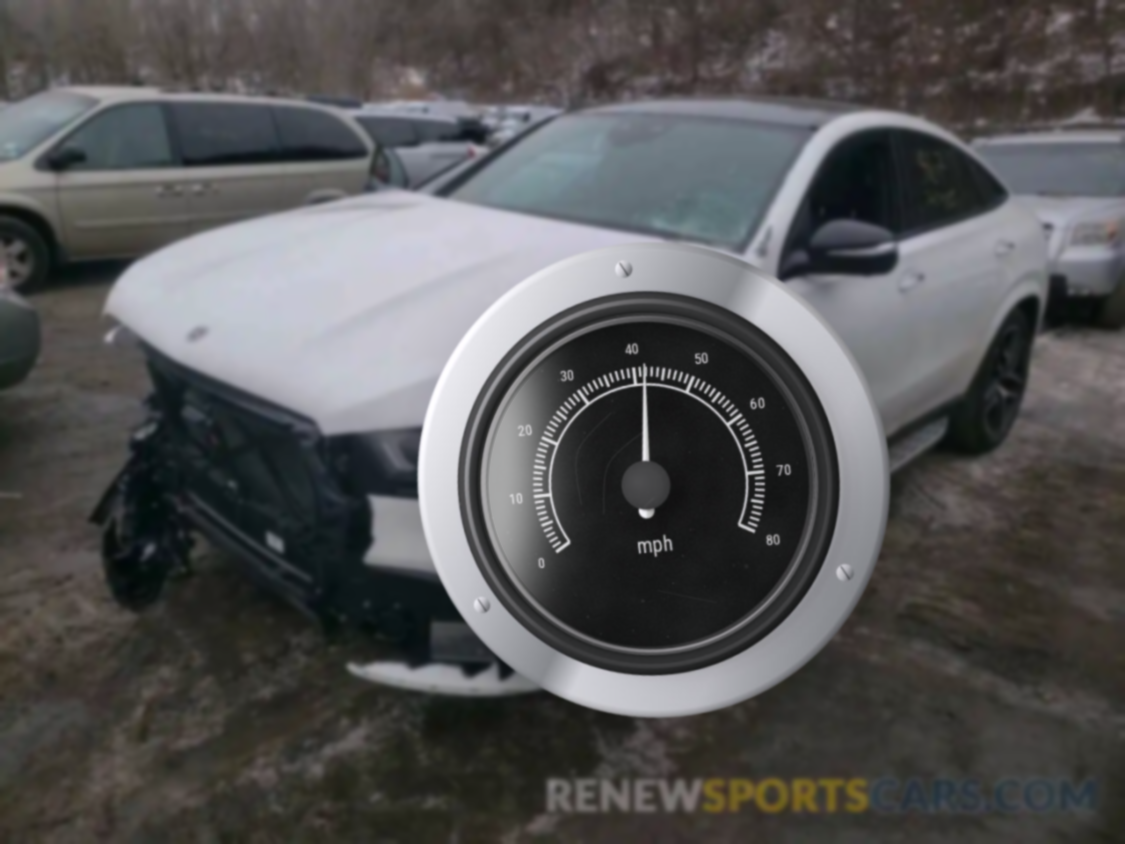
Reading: mph 42
